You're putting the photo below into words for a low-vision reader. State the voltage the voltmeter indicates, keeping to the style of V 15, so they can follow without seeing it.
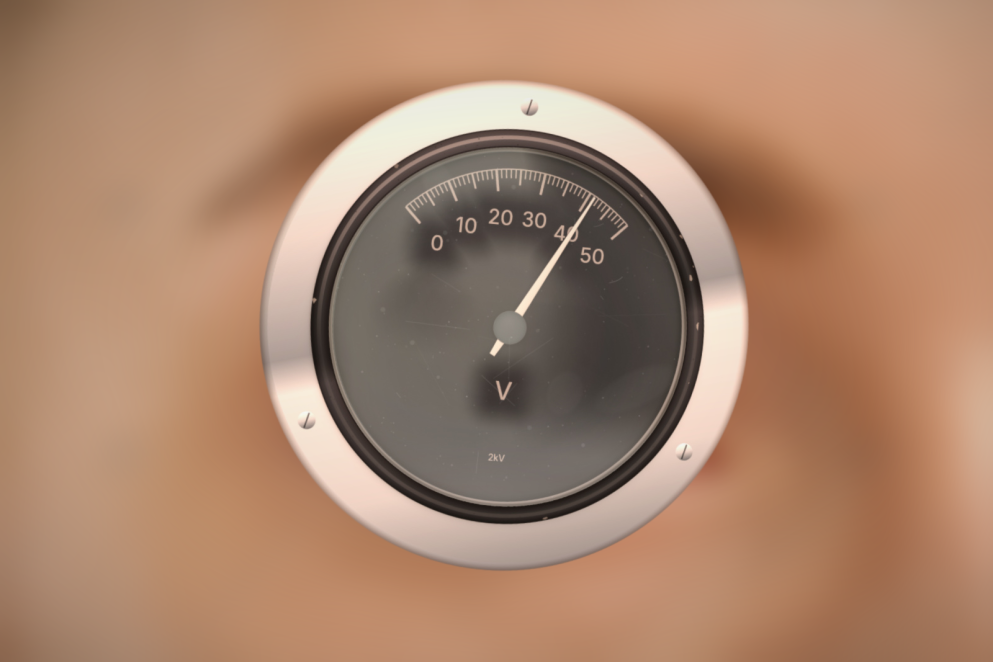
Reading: V 41
